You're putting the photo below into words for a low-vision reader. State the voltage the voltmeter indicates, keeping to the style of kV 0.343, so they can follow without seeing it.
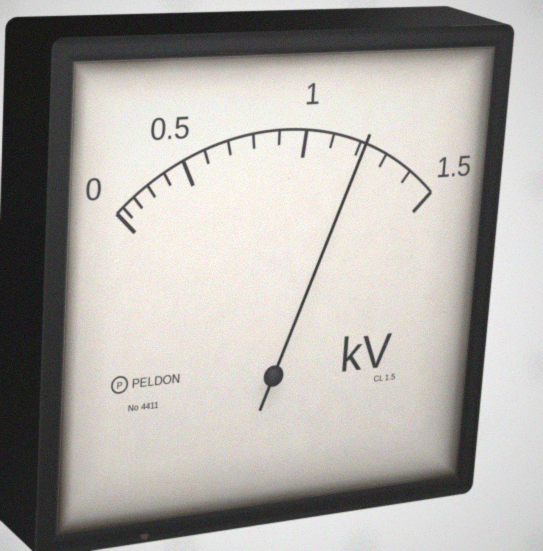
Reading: kV 1.2
